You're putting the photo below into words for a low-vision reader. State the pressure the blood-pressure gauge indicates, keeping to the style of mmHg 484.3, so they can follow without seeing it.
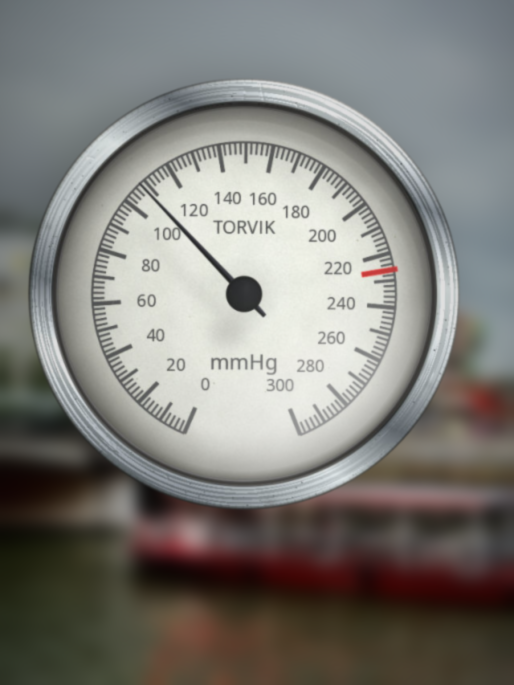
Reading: mmHg 108
